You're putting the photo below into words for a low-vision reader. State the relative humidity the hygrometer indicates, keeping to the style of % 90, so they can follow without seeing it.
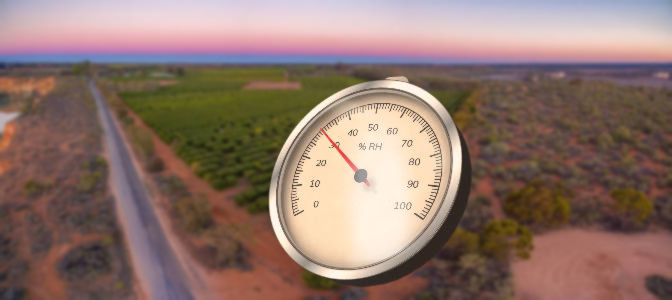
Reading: % 30
